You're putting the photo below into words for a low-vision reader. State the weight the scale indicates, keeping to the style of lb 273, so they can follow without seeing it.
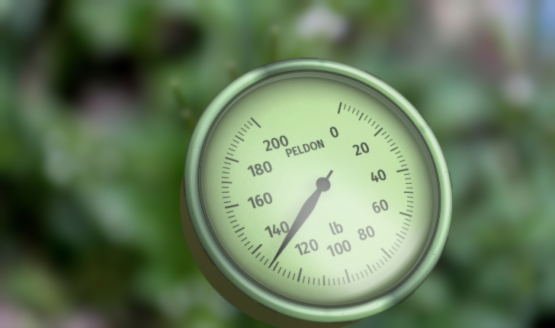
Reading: lb 132
